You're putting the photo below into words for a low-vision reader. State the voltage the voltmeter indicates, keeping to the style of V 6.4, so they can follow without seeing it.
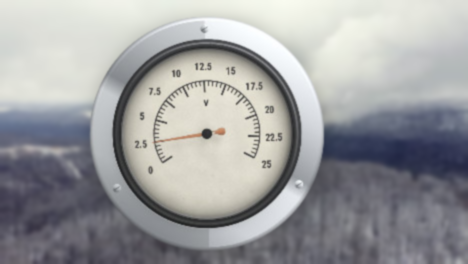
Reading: V 2.5
